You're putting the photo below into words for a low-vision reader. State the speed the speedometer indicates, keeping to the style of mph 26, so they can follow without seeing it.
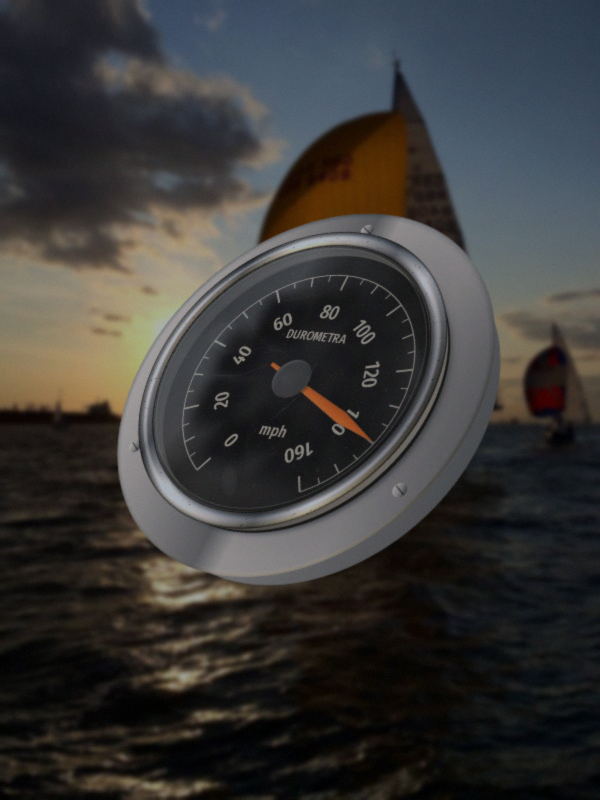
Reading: mph 140
